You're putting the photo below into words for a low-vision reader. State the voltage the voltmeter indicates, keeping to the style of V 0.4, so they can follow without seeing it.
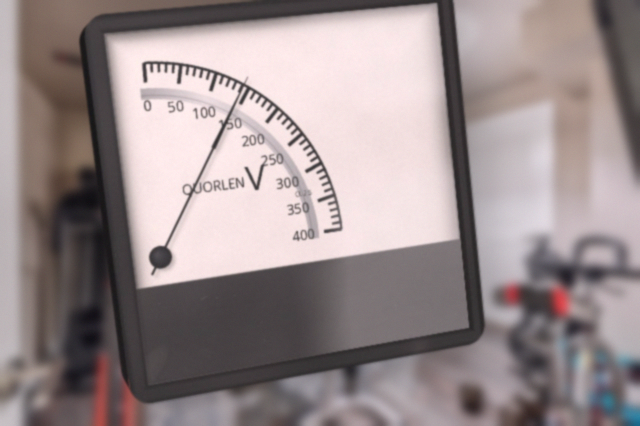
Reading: V 140
